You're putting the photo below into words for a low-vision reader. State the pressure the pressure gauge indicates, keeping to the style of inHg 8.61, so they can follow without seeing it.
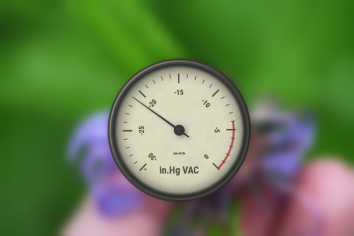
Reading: inHg -21
